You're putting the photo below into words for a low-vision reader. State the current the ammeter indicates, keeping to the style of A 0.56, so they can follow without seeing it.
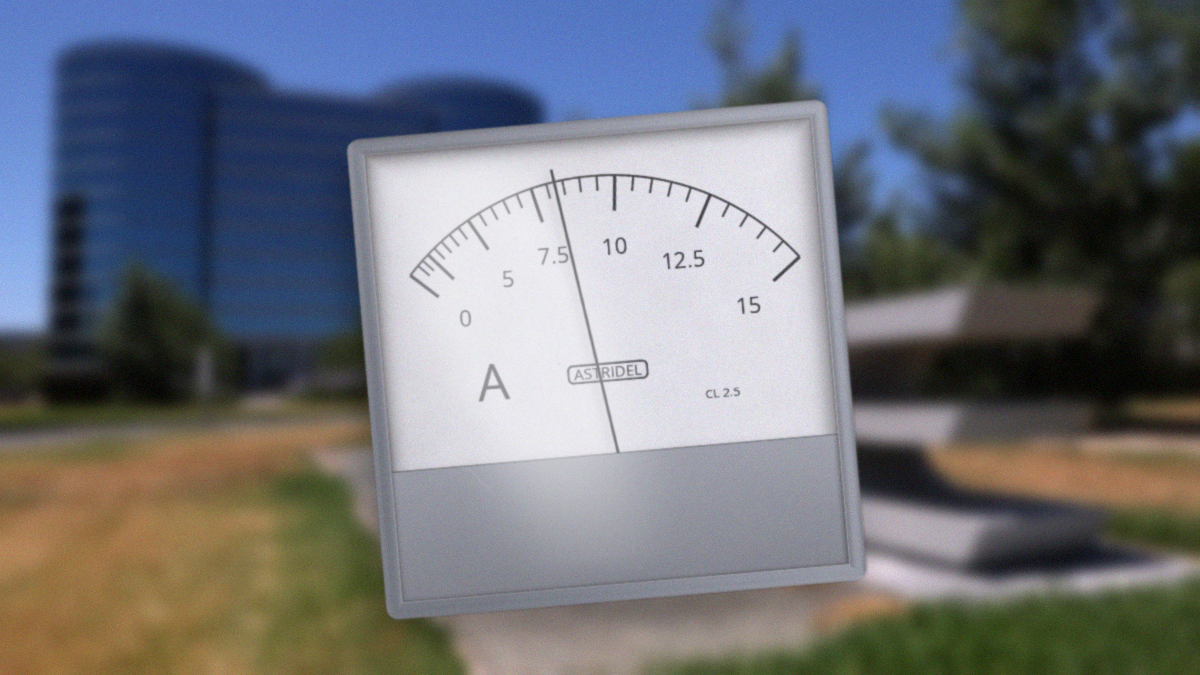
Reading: A 8.25
